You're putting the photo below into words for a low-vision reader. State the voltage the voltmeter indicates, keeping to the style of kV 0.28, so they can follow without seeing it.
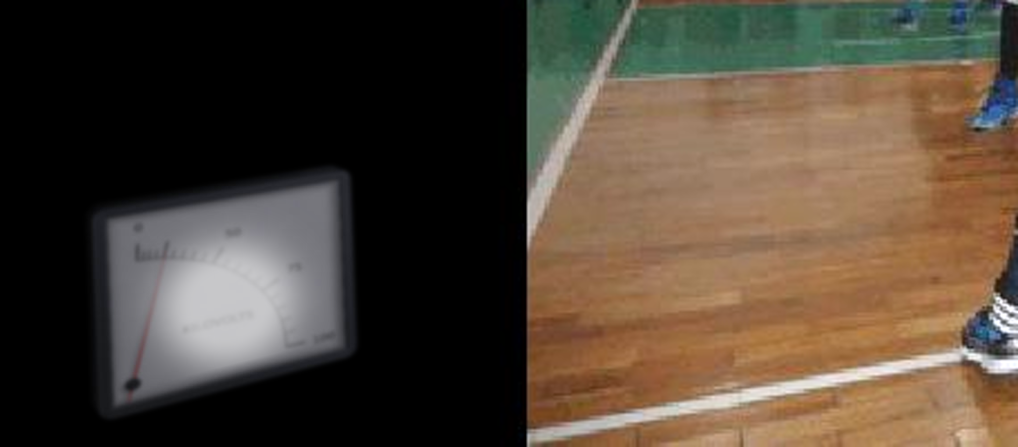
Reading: kV 25
